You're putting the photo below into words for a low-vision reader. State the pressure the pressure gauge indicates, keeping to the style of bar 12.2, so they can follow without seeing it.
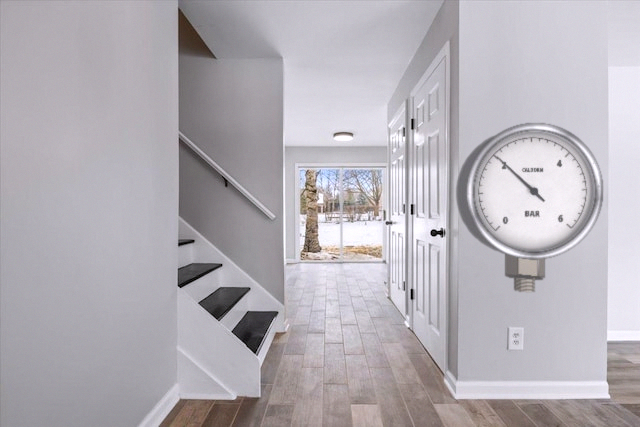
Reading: bar 2
